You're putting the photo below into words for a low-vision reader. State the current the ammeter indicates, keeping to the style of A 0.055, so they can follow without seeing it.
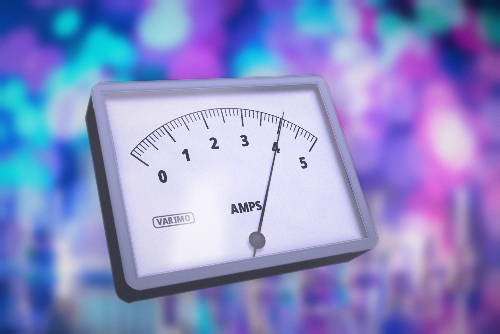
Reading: A 4
